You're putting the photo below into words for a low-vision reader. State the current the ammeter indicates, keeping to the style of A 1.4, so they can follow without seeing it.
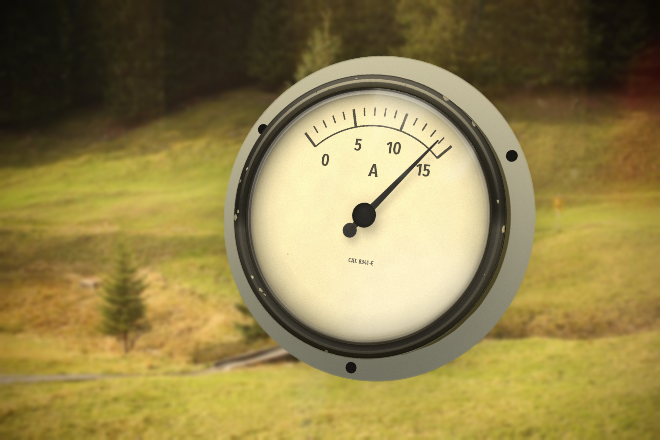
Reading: A 14
